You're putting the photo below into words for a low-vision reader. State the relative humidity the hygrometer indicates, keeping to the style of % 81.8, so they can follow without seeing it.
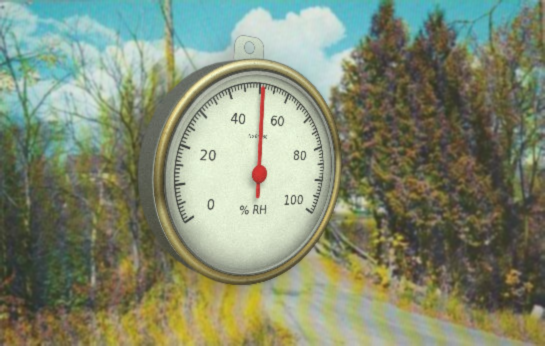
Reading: % 50
